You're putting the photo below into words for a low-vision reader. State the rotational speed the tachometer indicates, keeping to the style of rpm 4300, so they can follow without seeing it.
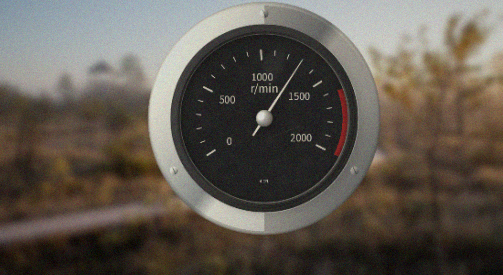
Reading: rpm 1300
